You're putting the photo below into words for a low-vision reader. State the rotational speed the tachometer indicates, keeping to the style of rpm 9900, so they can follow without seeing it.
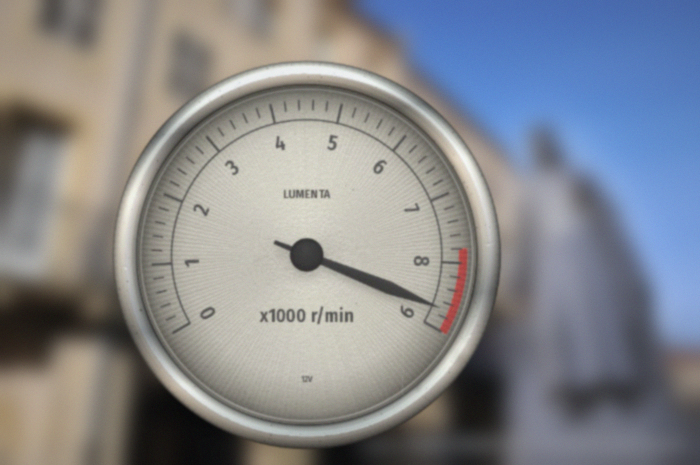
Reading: rpm 8700
